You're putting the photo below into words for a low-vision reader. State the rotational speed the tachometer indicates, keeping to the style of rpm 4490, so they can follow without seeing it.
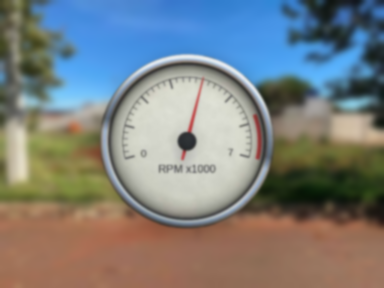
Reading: rpm 4000
